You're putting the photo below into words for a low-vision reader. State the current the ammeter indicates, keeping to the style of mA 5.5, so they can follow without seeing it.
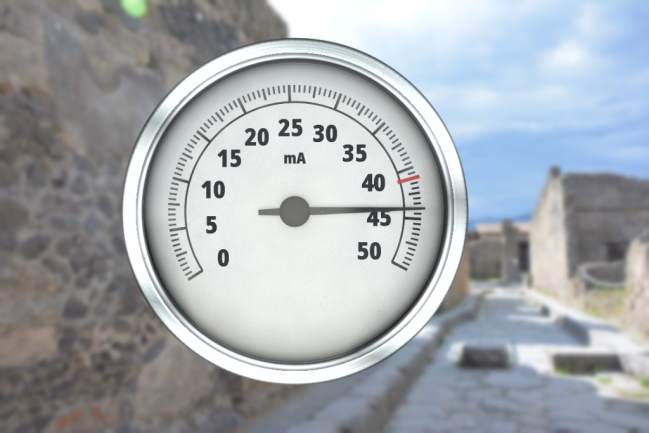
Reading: mA 44
